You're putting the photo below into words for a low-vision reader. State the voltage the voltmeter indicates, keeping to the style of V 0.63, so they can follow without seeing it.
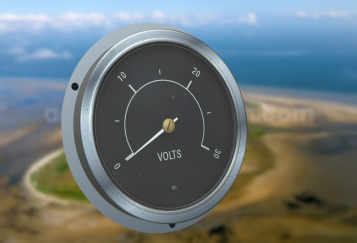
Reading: V 0
